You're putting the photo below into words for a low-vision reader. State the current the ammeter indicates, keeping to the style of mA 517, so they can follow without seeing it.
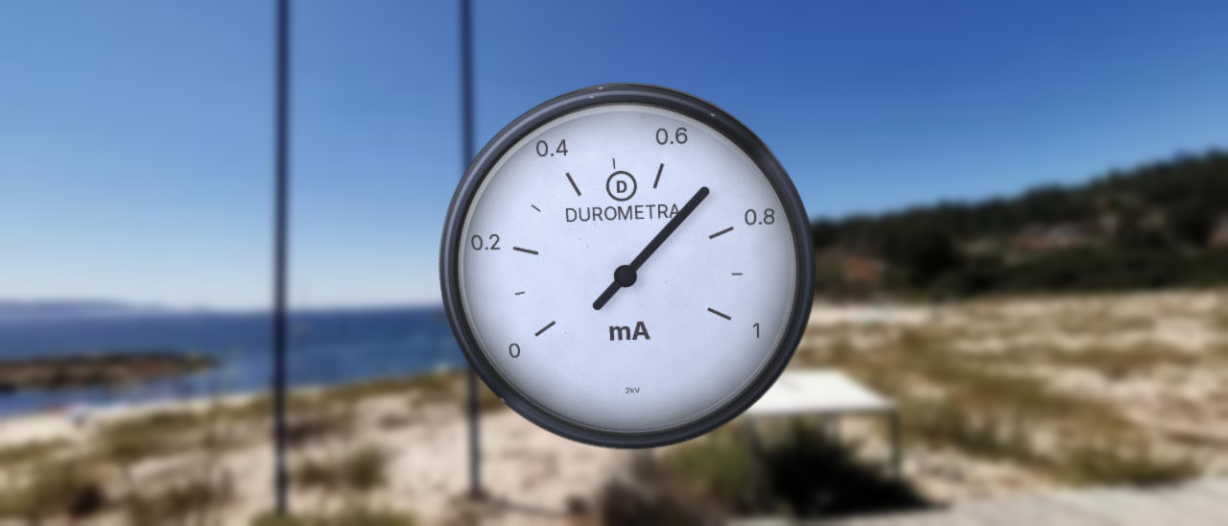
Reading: mA 0.7
